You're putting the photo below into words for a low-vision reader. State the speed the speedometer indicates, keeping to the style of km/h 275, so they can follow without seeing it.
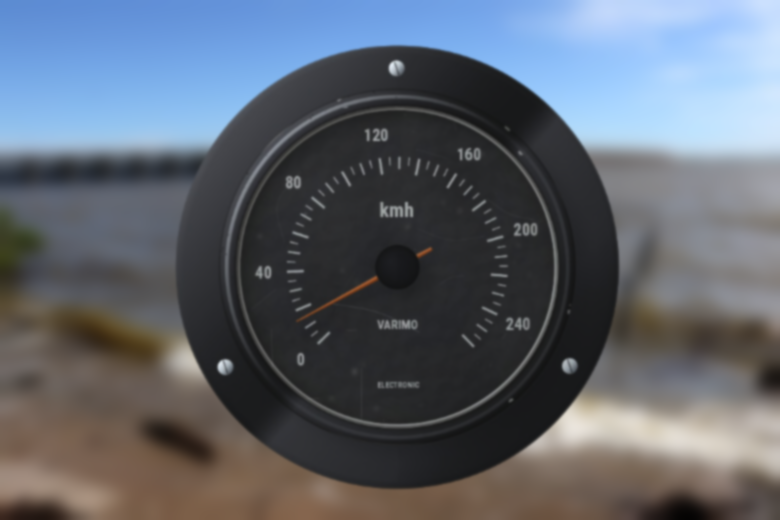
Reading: km/h 15
